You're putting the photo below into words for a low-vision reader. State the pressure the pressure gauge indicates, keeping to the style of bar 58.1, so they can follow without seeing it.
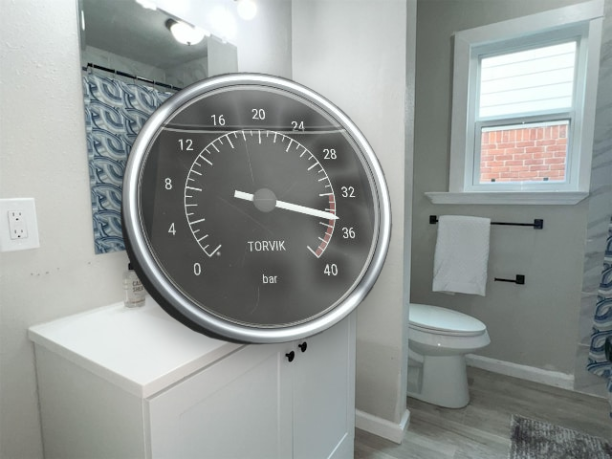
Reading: bar 35
